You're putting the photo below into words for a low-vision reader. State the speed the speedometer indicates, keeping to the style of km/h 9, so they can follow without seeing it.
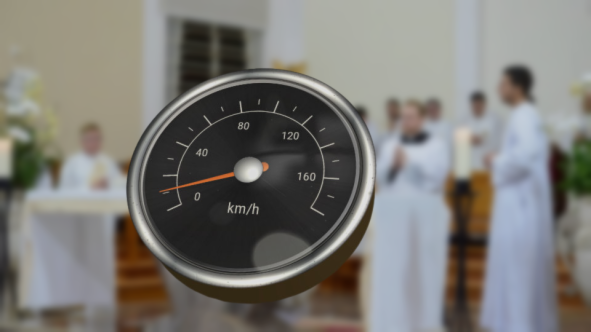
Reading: km/h 10
